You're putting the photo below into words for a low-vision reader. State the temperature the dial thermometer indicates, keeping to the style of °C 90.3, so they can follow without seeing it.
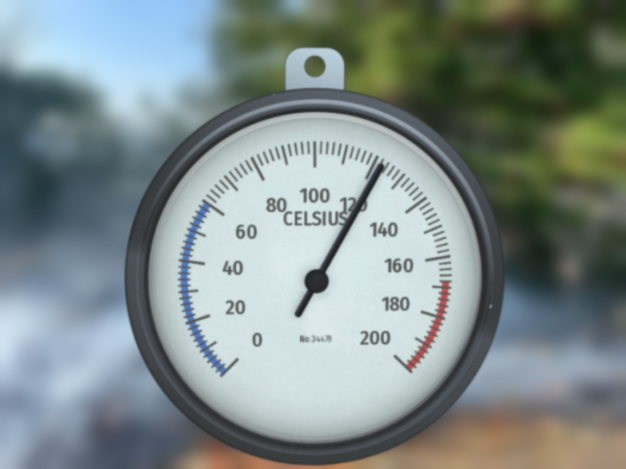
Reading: °C 122
